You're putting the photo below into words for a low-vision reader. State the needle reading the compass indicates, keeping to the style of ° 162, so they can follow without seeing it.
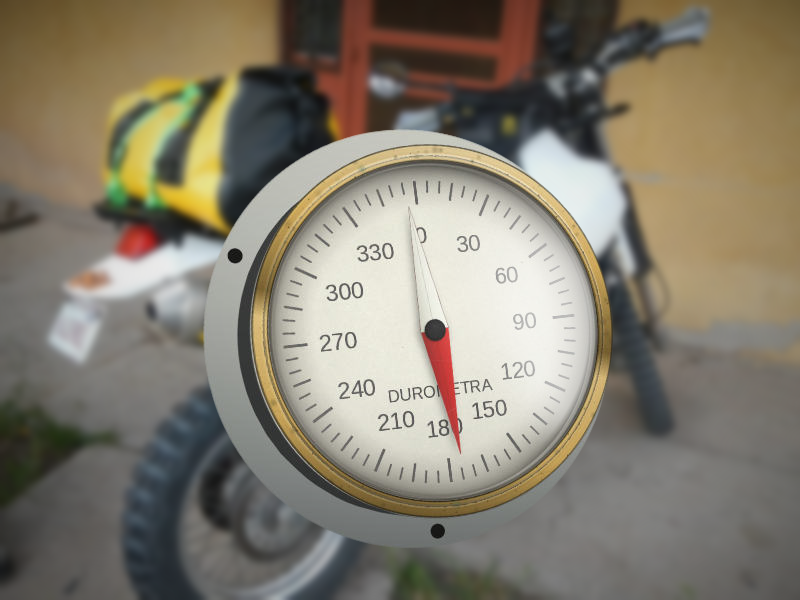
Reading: ° 175
